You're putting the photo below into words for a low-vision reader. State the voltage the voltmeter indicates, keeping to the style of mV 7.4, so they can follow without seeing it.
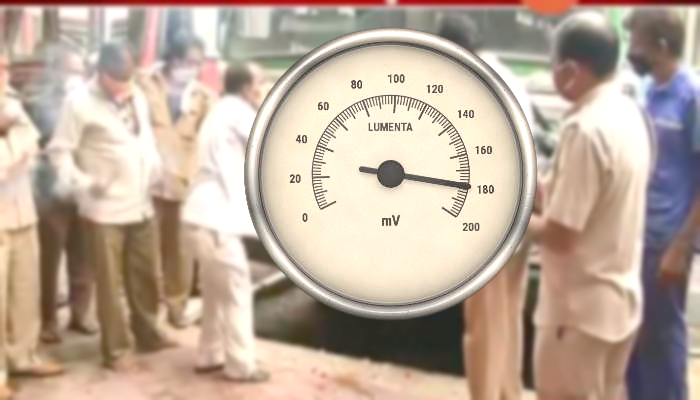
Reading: mV 180
